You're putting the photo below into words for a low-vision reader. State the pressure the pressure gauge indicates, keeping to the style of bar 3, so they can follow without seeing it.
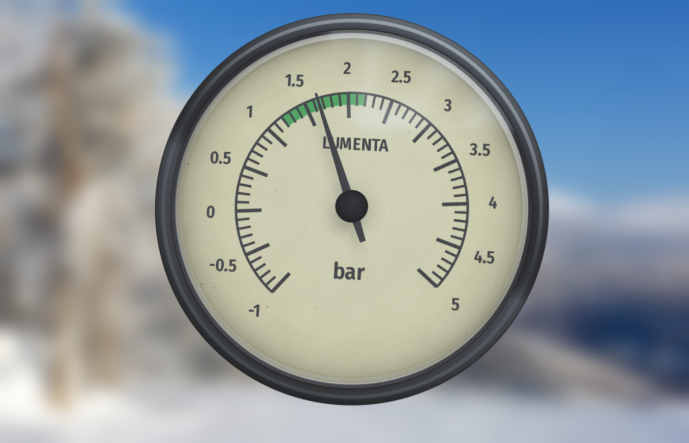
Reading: bar 1.65
